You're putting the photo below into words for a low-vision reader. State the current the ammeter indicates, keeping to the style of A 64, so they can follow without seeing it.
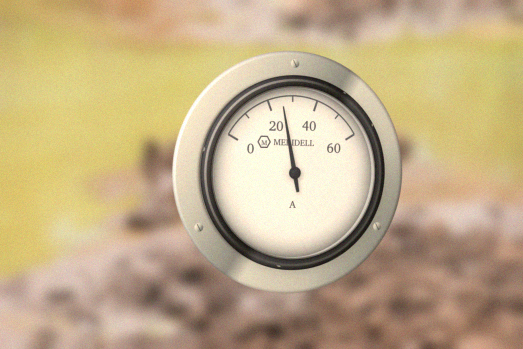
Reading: A 25
